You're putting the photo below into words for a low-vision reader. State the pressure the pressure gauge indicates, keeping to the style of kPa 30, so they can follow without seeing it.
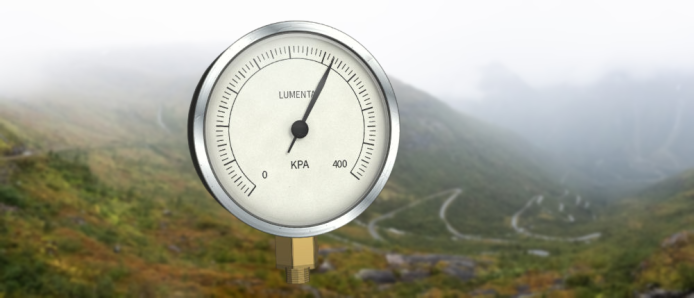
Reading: kPa 250
